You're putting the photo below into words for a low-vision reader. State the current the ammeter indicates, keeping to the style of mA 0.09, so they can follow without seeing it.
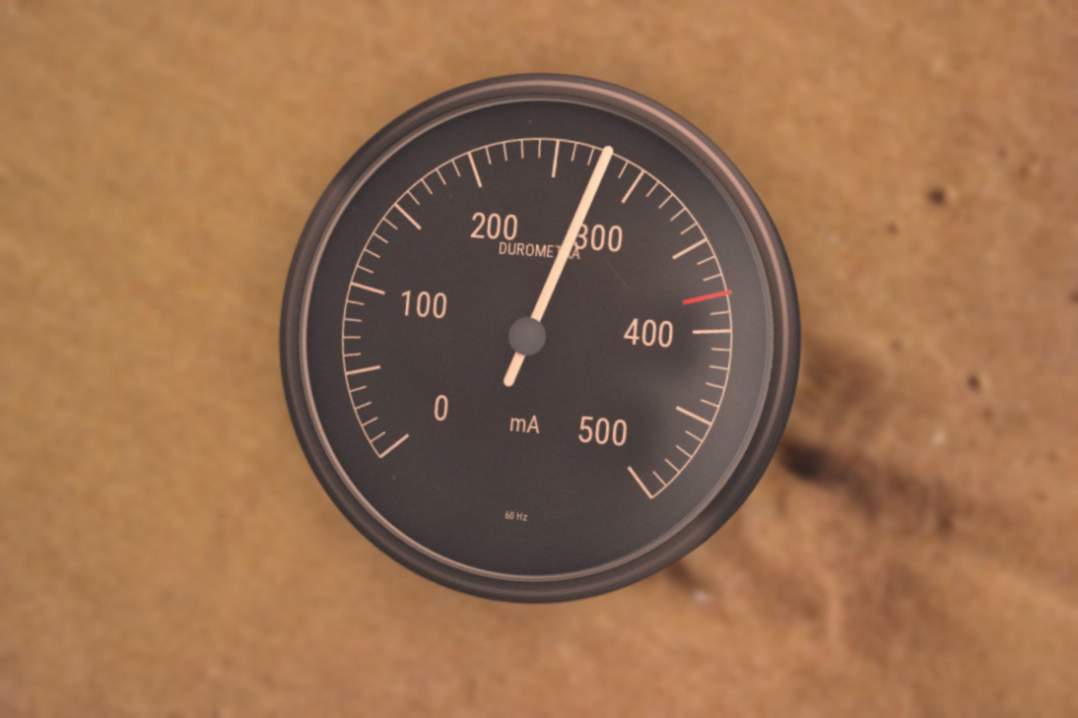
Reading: mA 280
